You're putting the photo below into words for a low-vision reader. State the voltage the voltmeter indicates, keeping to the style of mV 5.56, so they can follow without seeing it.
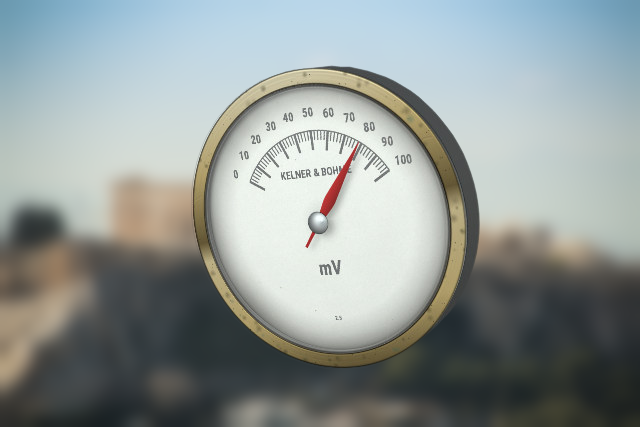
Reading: mV 80
